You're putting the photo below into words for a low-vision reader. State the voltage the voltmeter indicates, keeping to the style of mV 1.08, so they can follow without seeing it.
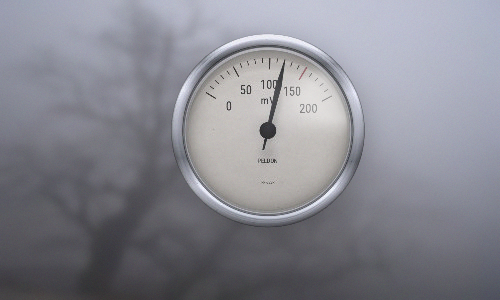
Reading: mV 120
